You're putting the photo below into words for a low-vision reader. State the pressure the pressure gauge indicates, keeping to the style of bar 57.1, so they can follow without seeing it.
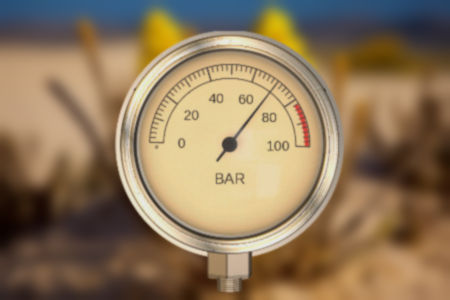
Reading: bar 70
